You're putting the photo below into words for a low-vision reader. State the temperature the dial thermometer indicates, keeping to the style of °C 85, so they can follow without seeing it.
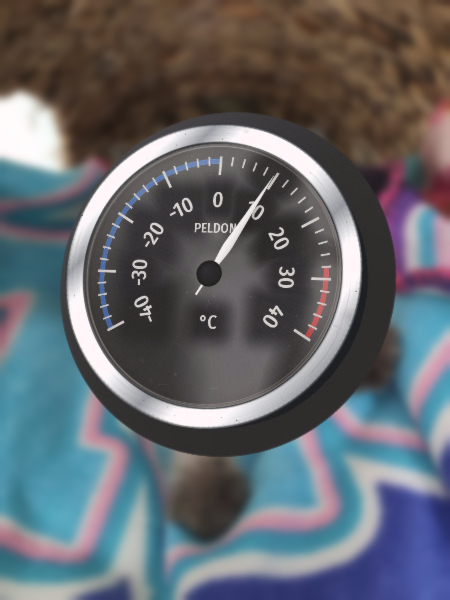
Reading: °C 10
